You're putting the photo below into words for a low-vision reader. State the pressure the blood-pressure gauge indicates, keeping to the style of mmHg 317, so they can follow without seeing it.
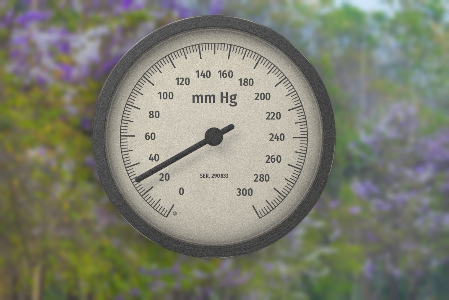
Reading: mmHg 30
